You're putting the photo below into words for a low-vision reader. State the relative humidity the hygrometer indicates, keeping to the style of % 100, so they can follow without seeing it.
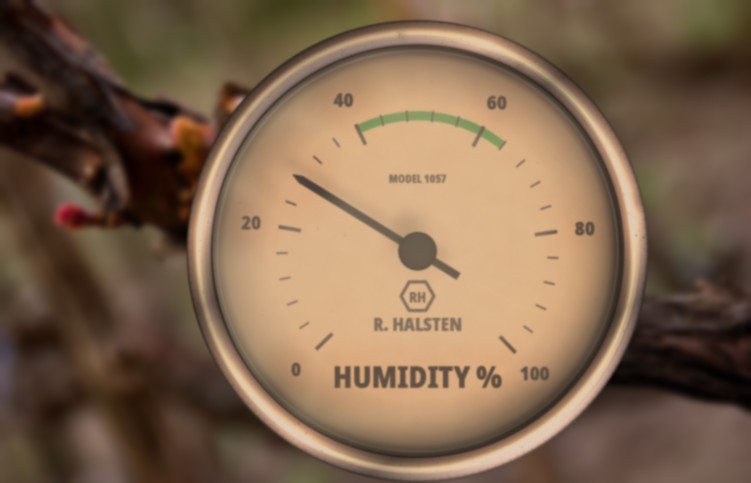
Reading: % 28
